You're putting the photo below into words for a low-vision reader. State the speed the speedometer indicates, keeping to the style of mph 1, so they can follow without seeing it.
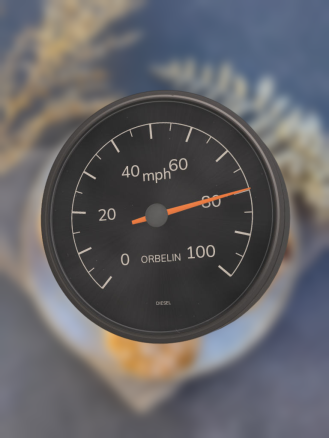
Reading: mph 80
